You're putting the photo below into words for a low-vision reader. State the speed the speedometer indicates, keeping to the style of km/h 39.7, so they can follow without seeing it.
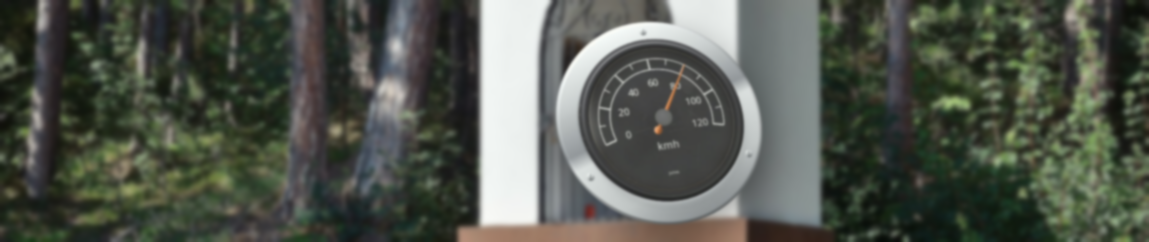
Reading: km/h 80
